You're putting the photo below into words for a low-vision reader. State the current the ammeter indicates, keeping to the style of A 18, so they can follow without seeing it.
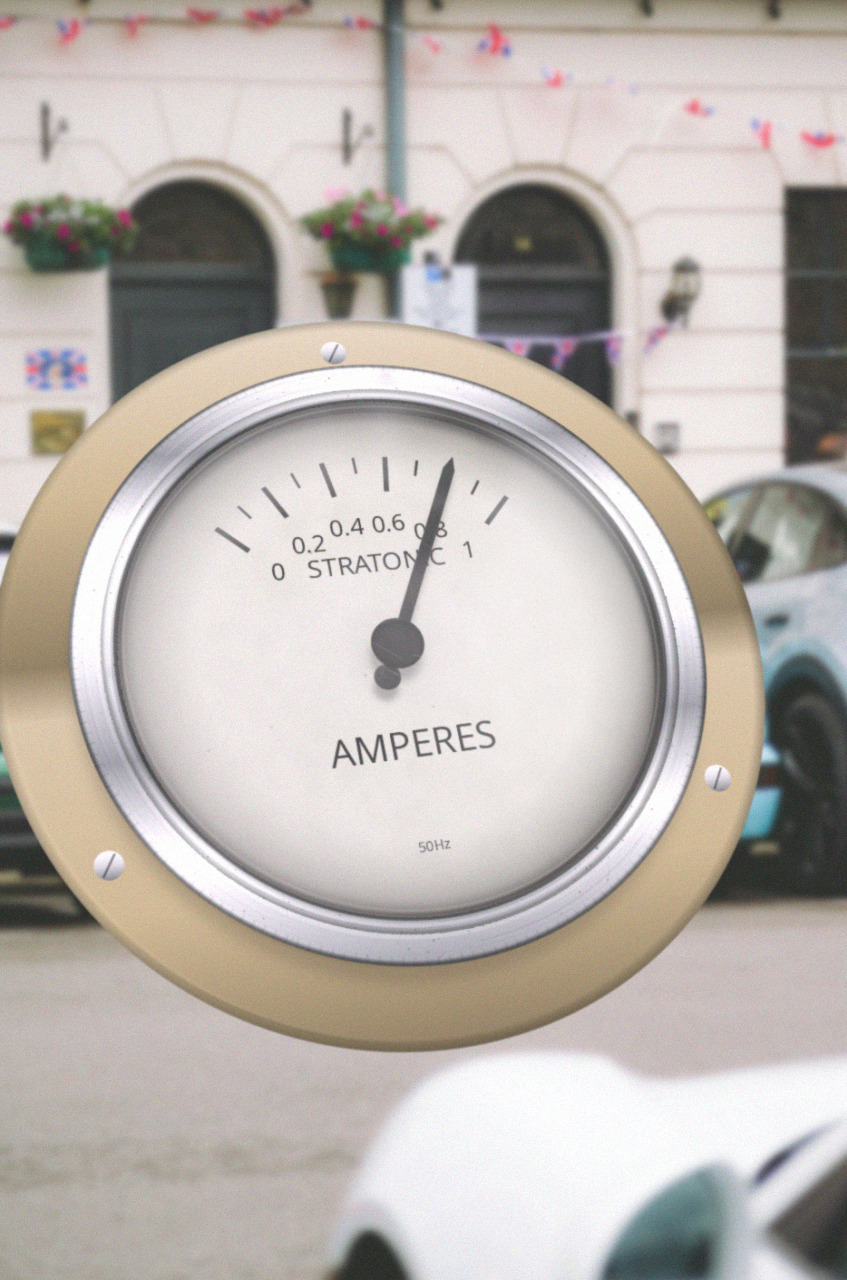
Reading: A 0.8
